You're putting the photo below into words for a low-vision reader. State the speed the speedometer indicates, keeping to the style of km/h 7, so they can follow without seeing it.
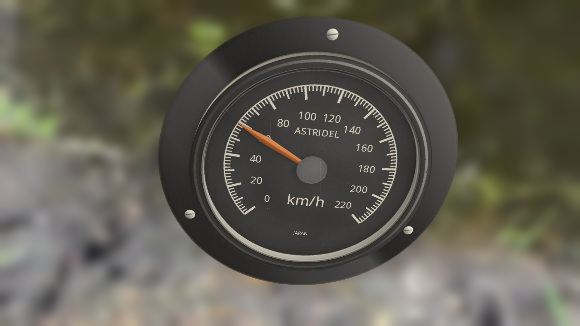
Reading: km/h 60
